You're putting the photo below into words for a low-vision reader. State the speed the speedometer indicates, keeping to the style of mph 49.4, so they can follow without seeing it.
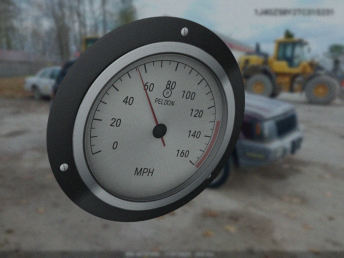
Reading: mph 55
